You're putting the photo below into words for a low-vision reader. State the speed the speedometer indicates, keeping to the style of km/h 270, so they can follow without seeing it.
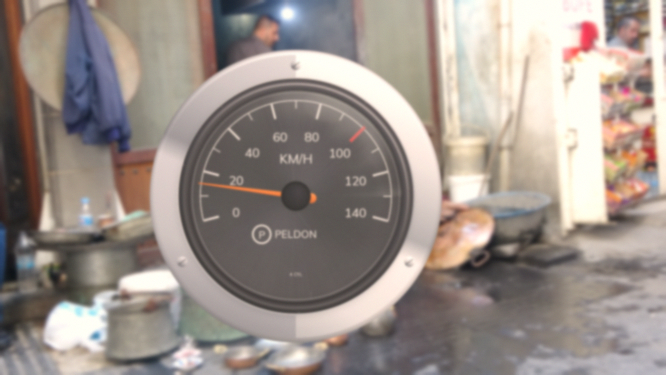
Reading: km/h 15
